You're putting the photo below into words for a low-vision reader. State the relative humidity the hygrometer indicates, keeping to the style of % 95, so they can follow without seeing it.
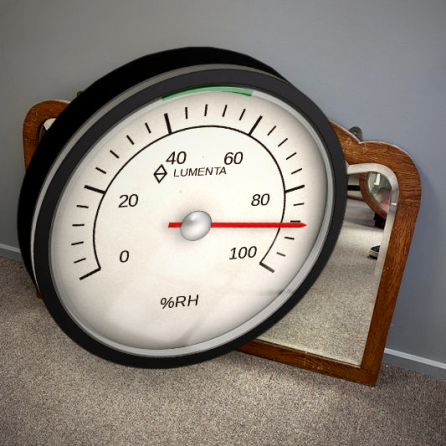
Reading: % 88
